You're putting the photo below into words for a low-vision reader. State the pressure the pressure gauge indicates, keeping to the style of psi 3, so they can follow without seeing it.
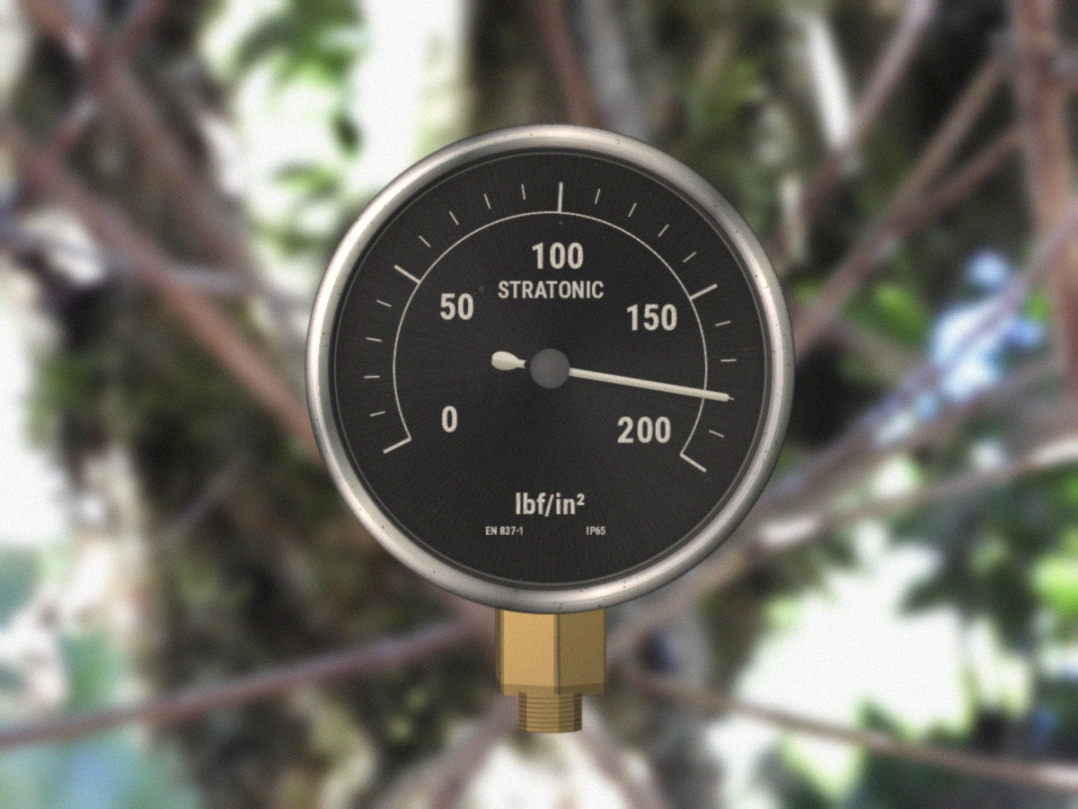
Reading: psi 180
